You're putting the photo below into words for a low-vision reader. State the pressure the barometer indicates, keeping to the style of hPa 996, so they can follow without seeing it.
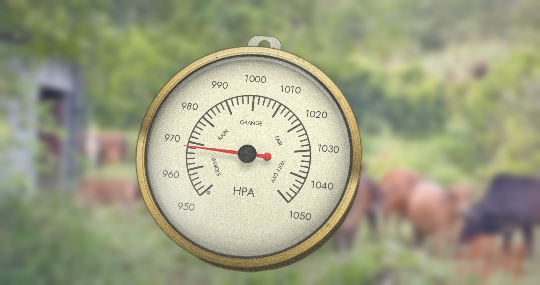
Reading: hPa 968
